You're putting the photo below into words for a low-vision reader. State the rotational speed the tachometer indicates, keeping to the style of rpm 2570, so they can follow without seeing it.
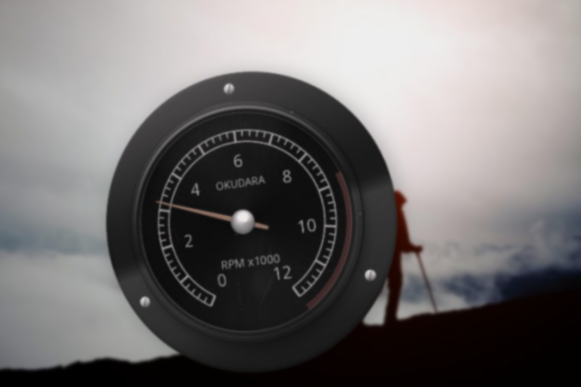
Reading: rpm 3200
